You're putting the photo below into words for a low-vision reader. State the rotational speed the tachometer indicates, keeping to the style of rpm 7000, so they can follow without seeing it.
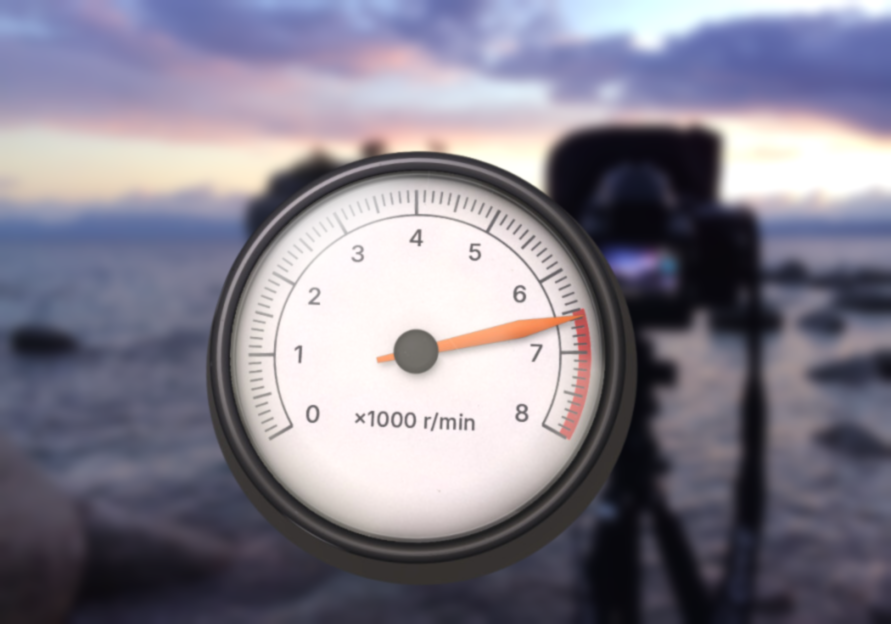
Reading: rpm 6600
